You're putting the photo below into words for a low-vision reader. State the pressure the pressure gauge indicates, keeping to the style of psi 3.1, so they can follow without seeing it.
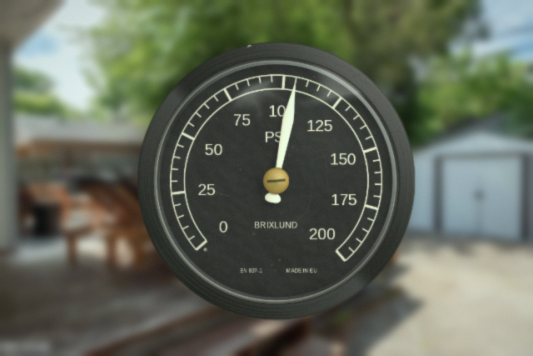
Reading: psi 105
